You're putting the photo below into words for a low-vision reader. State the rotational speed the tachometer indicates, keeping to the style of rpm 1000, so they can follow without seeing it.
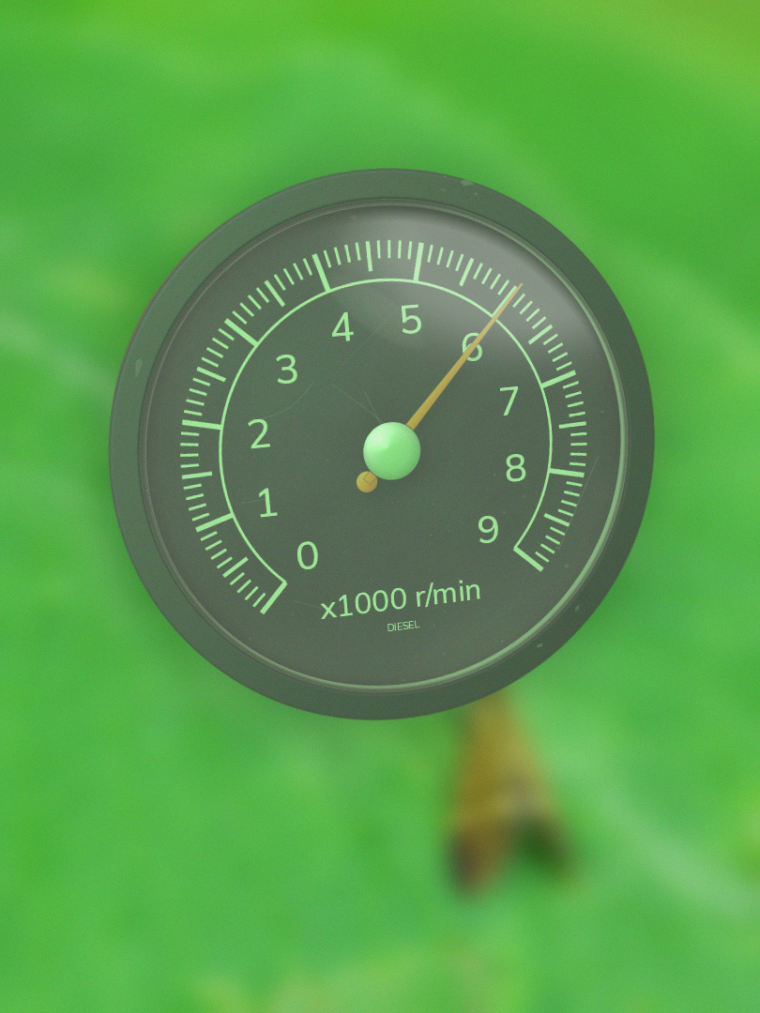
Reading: rpm 6000
